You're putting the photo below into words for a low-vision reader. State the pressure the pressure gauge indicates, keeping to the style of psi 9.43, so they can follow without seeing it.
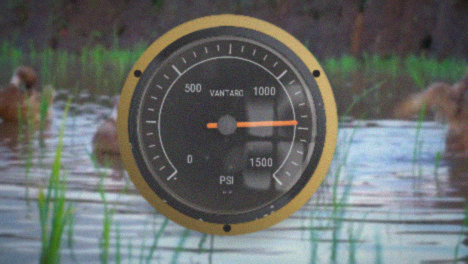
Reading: psi 1225
